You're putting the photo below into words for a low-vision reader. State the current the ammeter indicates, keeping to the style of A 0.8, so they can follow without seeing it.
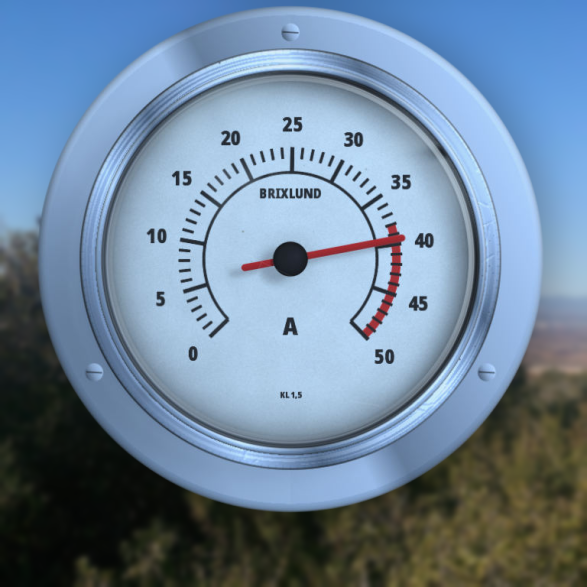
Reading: A 39.5
